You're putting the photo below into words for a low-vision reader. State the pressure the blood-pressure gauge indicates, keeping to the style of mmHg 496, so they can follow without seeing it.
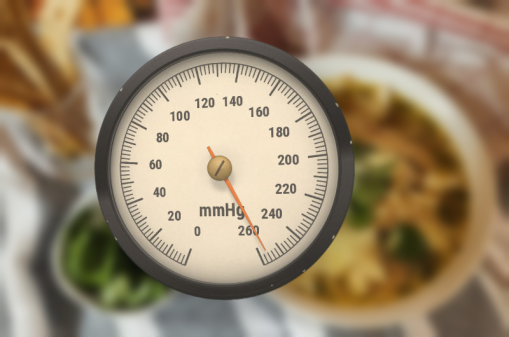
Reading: mmHg 256
